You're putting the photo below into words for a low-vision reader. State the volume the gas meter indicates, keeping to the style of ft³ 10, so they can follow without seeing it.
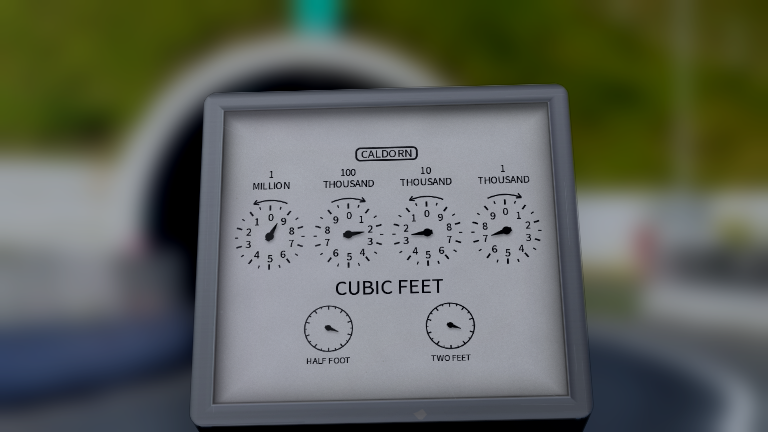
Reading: ft³ 922700
